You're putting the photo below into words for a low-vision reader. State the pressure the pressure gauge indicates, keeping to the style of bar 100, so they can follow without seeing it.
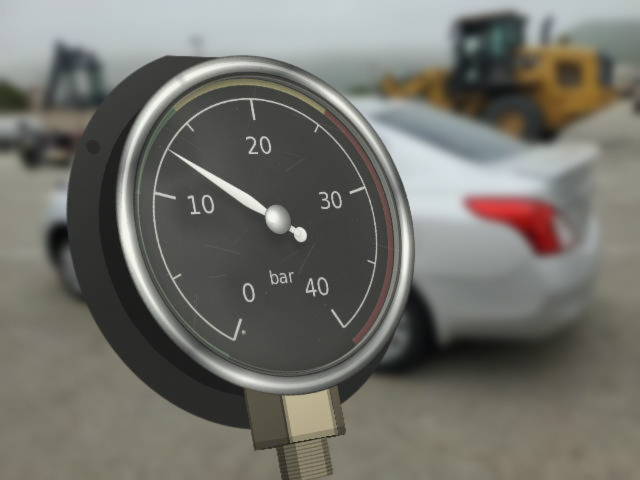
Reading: bar 12.5
